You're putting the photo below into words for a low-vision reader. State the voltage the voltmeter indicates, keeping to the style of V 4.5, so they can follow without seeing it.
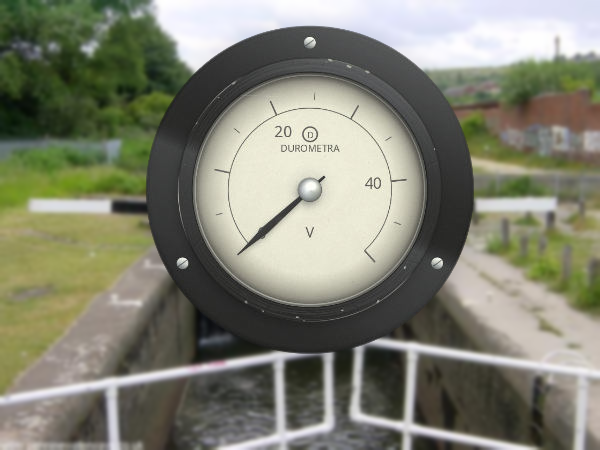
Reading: V 0
